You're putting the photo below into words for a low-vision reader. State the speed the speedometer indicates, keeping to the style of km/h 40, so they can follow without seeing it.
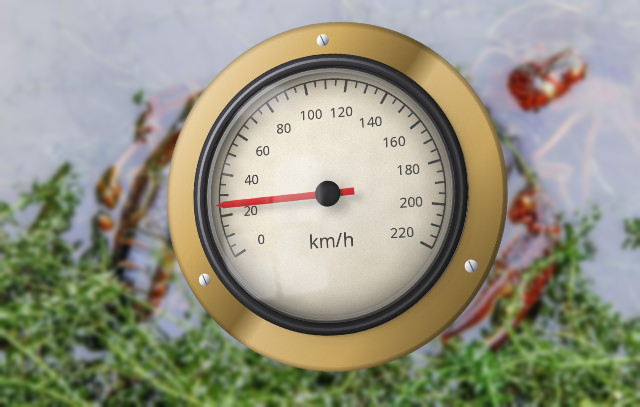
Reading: km/h 25
